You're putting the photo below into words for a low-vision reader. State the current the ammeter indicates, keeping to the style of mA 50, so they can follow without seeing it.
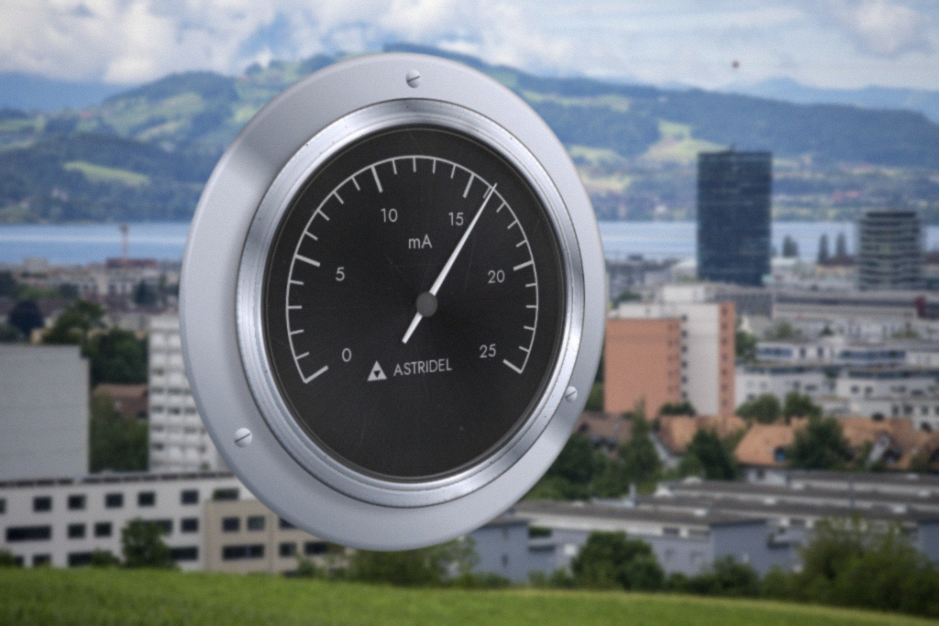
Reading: mA 16
